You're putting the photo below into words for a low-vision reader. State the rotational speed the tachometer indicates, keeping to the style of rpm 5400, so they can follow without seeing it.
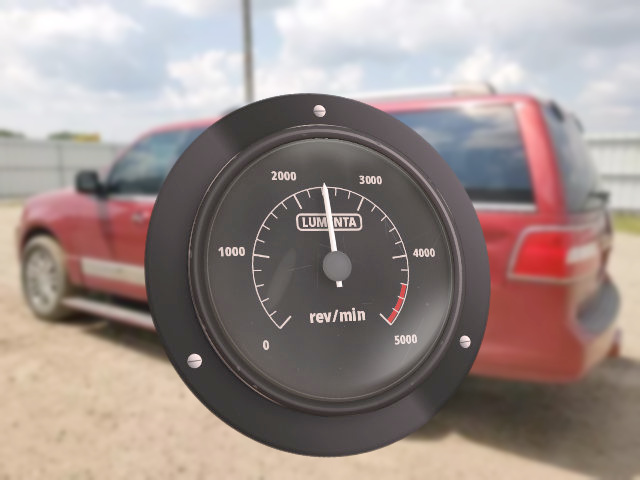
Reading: rpm 2400
